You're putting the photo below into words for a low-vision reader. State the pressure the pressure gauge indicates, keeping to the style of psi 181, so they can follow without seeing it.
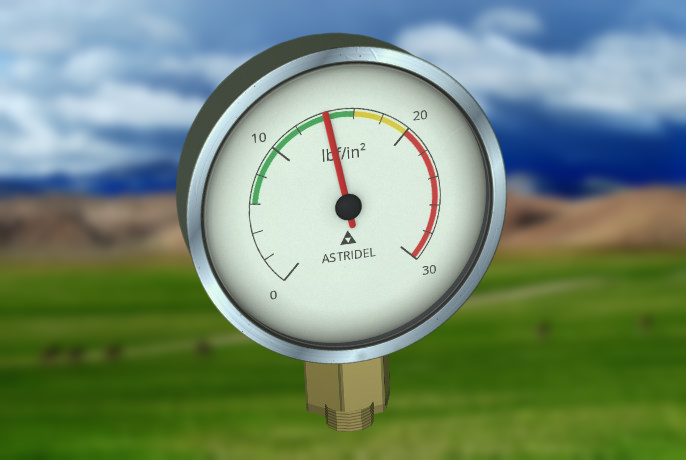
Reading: psi 14
